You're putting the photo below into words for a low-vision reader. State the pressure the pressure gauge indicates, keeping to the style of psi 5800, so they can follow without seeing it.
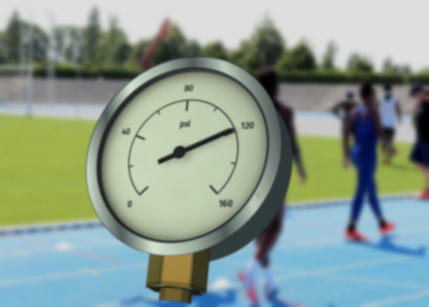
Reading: psi 120
